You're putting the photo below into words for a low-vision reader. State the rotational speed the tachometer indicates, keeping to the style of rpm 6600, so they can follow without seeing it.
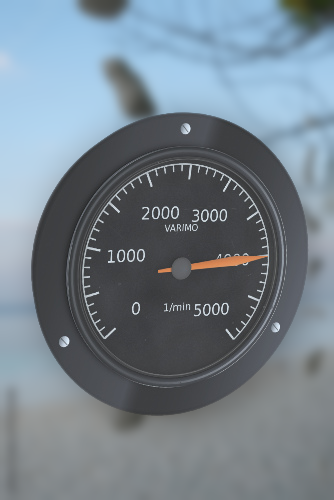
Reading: rpm 4000
